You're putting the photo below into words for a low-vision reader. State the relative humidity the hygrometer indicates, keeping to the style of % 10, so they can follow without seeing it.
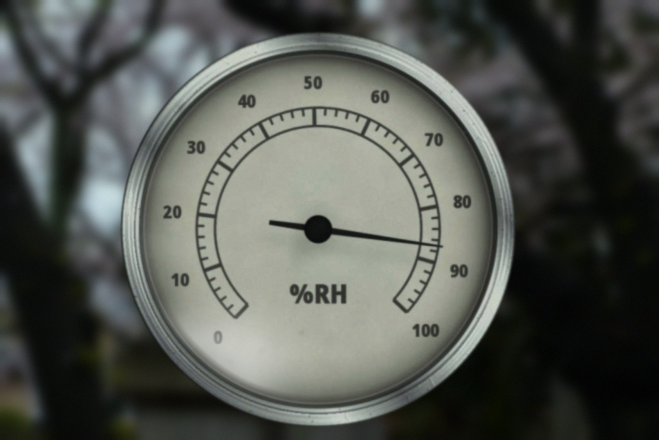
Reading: % 87
